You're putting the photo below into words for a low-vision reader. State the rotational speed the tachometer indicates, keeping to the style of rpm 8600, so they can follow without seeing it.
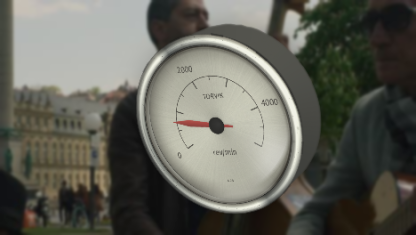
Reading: rpm 750
